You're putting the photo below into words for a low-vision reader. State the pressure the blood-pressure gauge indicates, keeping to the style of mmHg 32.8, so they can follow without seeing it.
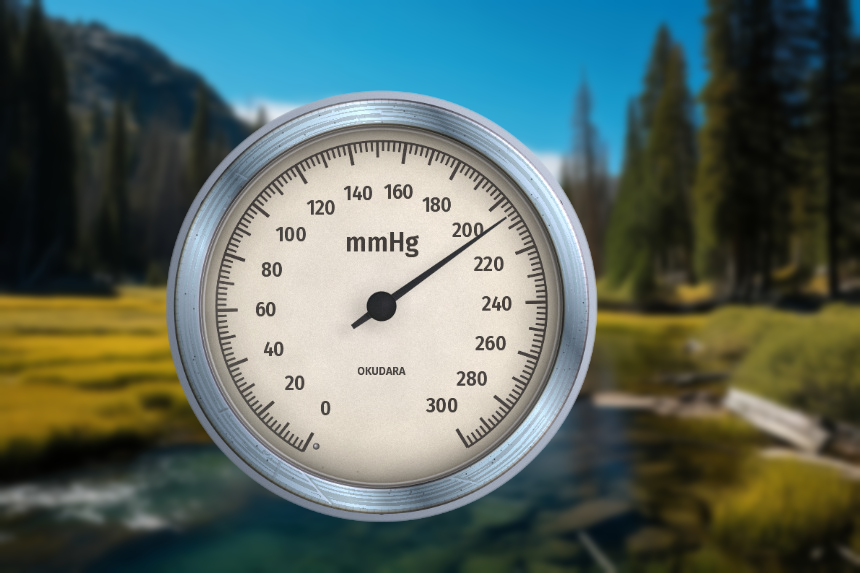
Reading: mmHg 206
